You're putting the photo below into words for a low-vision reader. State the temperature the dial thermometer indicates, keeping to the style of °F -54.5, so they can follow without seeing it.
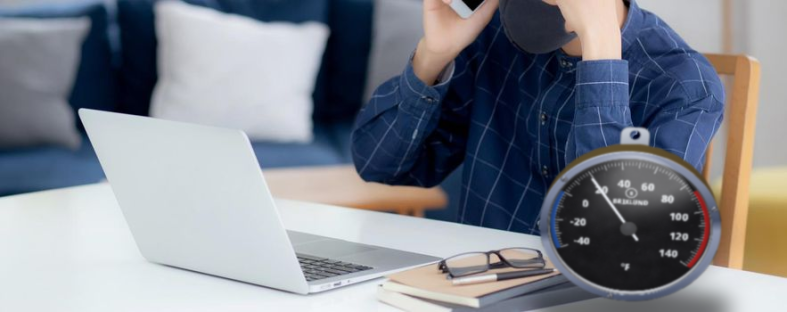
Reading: °F 20
